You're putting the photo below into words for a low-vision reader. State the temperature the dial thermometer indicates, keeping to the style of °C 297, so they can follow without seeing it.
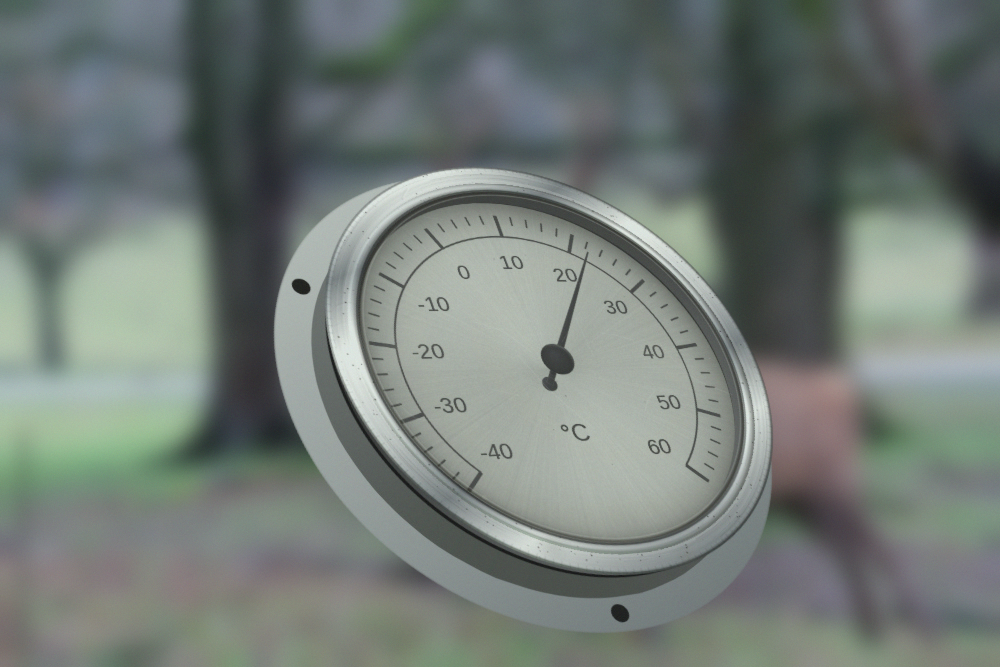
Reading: °C 22
